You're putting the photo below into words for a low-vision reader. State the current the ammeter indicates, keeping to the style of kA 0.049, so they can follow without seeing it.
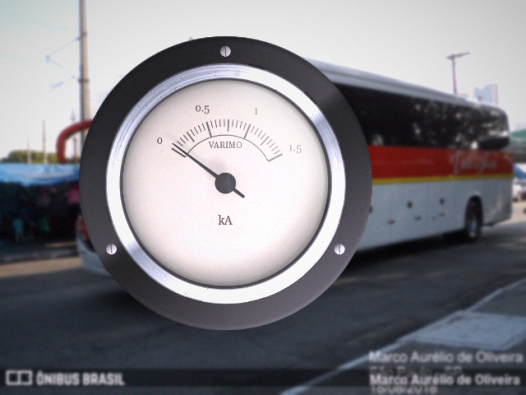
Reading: kA 0.05
